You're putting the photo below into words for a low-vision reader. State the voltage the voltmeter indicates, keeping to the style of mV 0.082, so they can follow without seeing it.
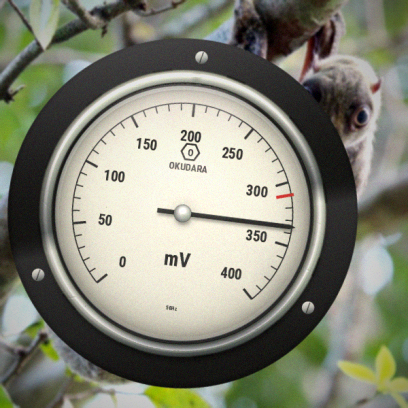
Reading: mV 335
